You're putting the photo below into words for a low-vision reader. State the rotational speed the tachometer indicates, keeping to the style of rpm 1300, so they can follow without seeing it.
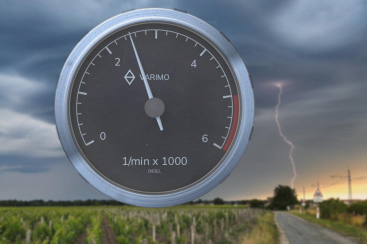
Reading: rpm 2500
